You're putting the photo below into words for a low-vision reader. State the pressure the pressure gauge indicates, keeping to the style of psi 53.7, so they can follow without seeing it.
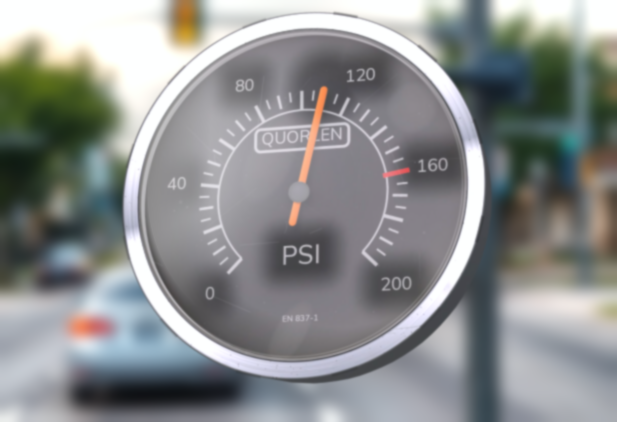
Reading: psi 110
